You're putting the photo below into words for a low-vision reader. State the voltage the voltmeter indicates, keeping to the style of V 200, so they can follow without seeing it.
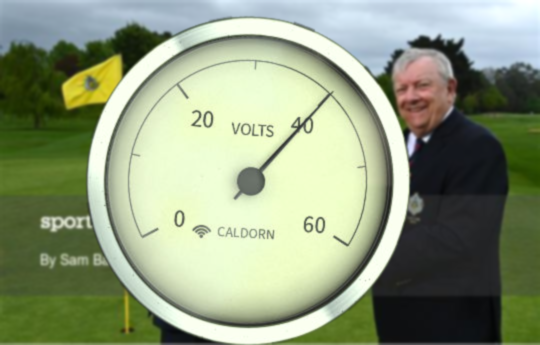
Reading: V 40
